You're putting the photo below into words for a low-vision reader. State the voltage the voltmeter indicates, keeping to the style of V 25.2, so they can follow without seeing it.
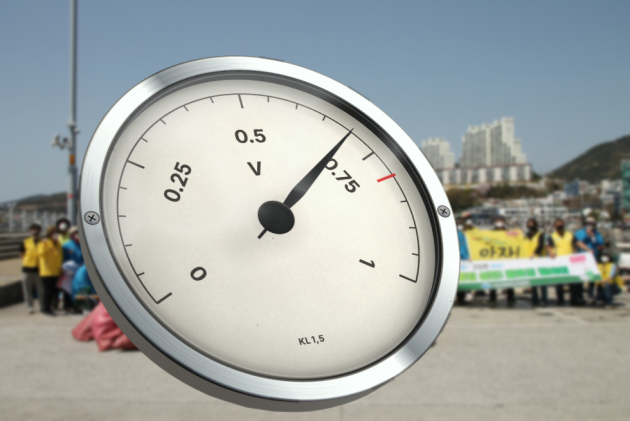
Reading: V 0.7
